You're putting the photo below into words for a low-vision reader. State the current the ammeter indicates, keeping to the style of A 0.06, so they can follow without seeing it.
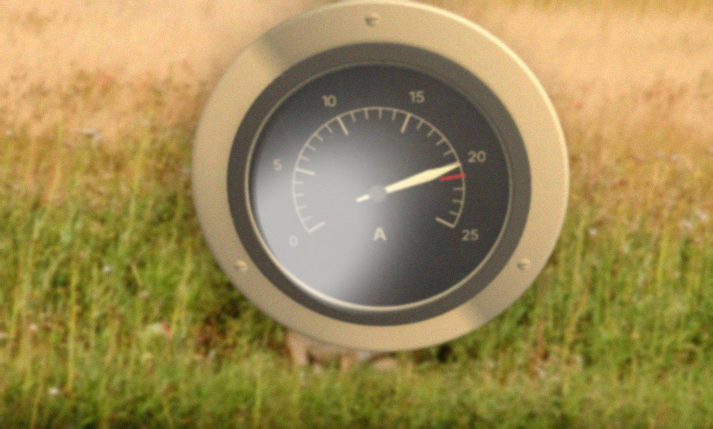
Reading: A 20
